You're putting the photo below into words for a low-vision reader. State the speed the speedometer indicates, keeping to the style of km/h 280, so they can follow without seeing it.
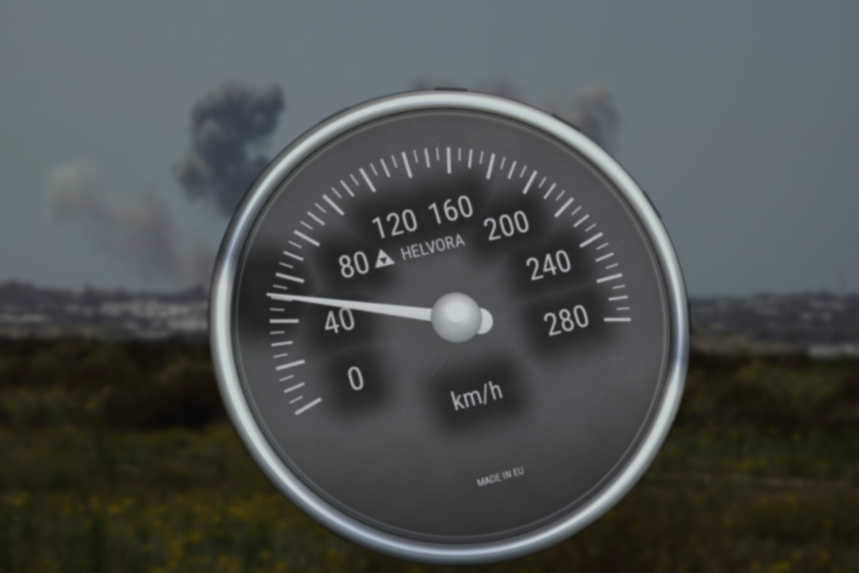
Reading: km/h 50
